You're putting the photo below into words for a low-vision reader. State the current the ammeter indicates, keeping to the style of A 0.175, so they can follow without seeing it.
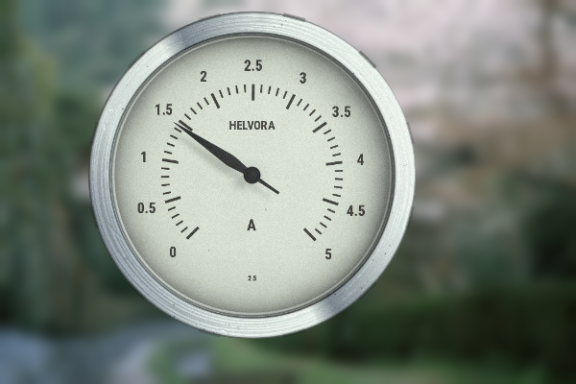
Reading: A 1.45
